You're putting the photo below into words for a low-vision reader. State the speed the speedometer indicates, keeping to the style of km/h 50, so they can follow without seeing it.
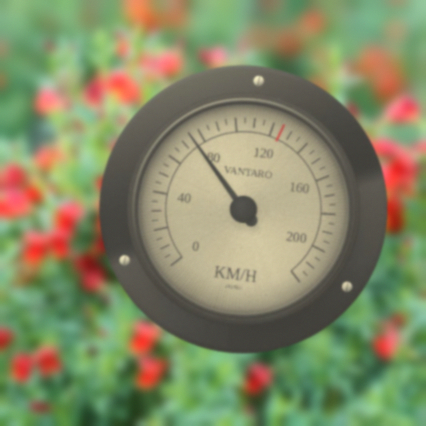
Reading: km/h 75
